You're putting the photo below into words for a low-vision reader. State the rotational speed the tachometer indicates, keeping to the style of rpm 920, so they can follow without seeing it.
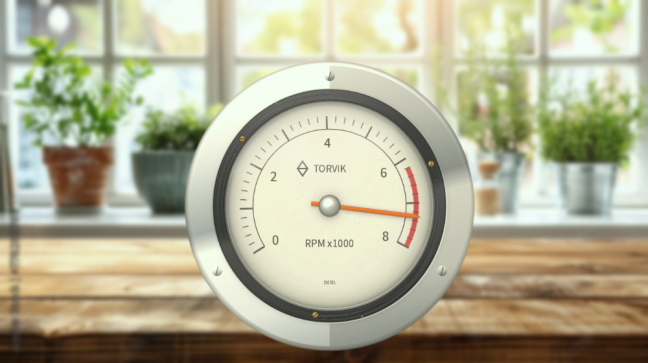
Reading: rpm 7300
